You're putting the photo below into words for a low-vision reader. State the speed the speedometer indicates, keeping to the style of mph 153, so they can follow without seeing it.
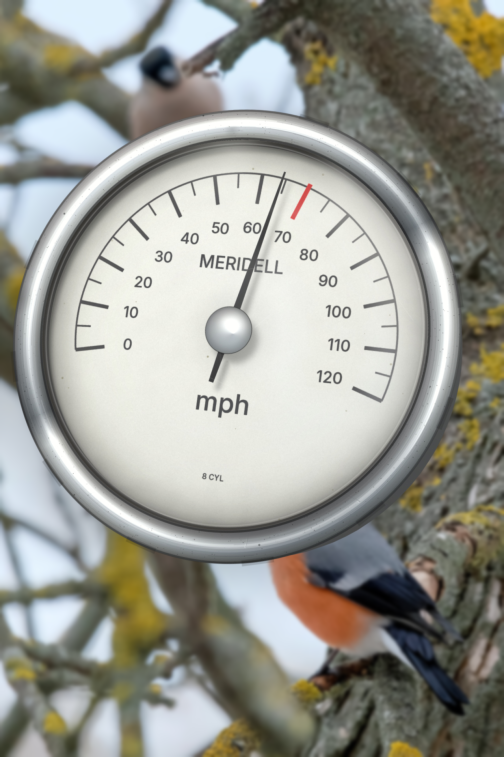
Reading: mph 65
